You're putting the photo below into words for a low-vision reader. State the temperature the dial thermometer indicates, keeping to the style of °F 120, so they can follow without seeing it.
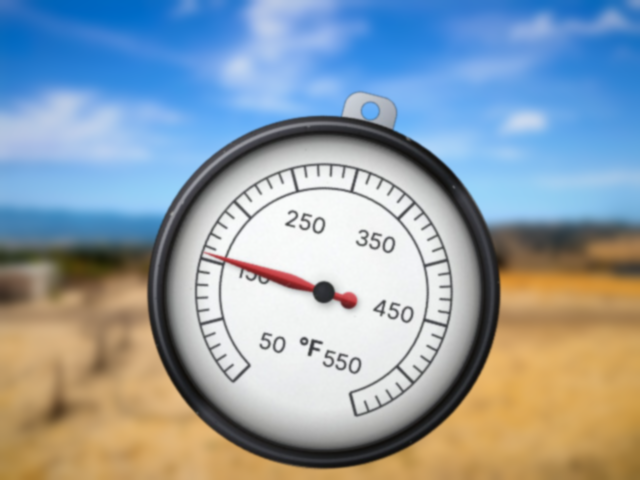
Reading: °F 155
